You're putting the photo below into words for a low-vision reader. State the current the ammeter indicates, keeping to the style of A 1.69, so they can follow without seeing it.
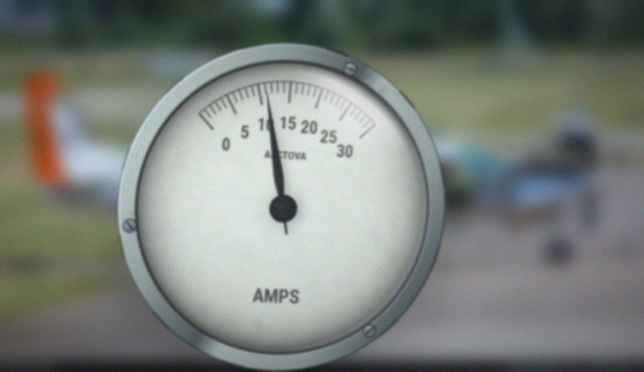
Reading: A 11
